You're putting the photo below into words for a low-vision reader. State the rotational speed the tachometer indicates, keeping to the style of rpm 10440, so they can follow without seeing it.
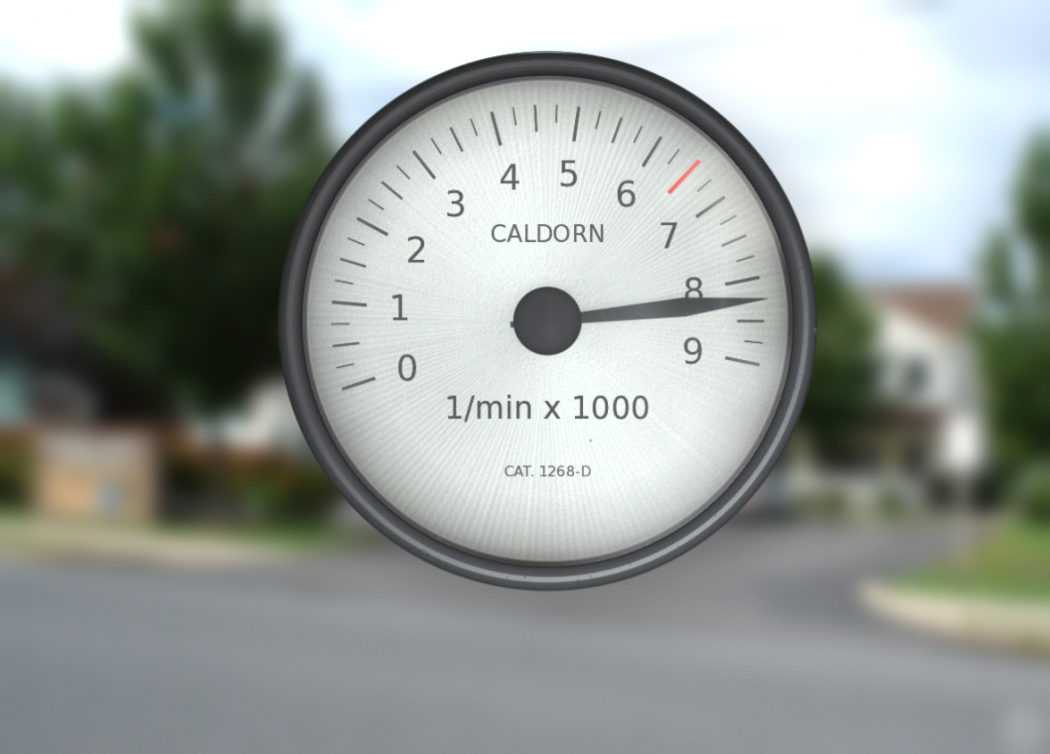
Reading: rpm 8250
